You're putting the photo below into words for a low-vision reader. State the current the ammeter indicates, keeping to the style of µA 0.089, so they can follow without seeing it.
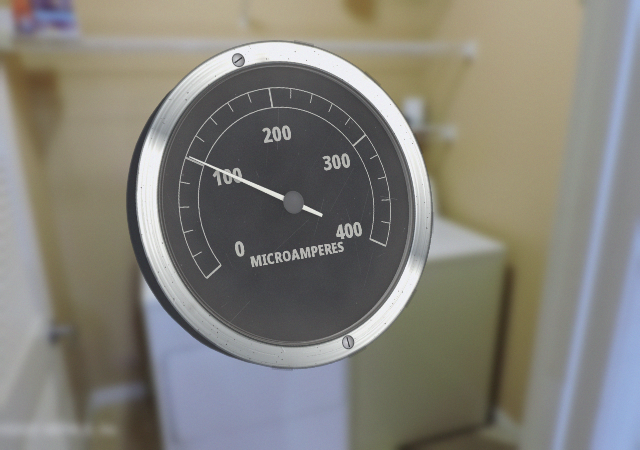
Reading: µA 100
